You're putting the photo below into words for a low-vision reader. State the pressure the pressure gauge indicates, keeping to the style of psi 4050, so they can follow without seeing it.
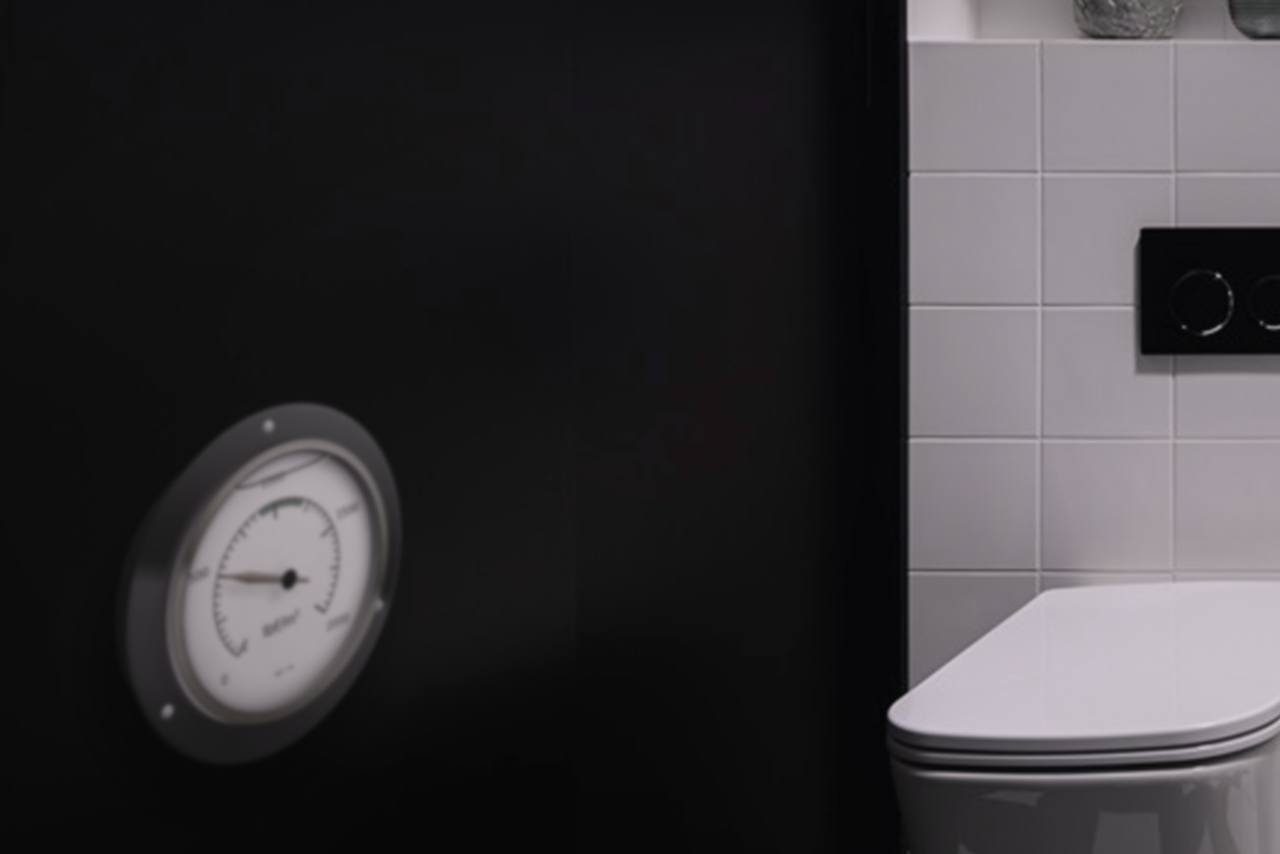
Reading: psi 500
